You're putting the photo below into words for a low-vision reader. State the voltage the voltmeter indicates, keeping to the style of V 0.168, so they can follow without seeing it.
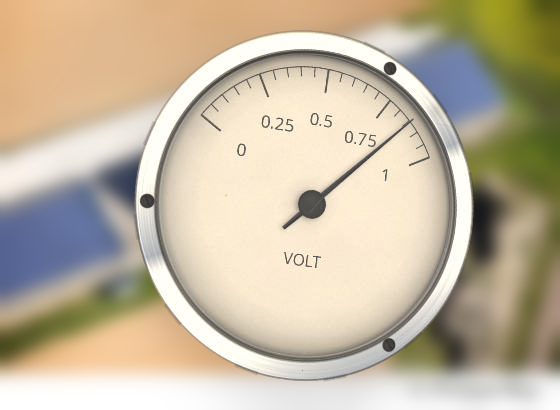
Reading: V 0.85
